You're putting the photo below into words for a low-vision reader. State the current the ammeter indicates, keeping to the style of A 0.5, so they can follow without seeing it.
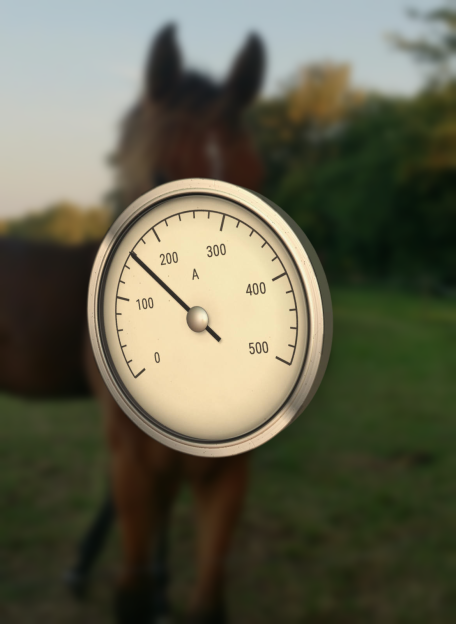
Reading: A 160
